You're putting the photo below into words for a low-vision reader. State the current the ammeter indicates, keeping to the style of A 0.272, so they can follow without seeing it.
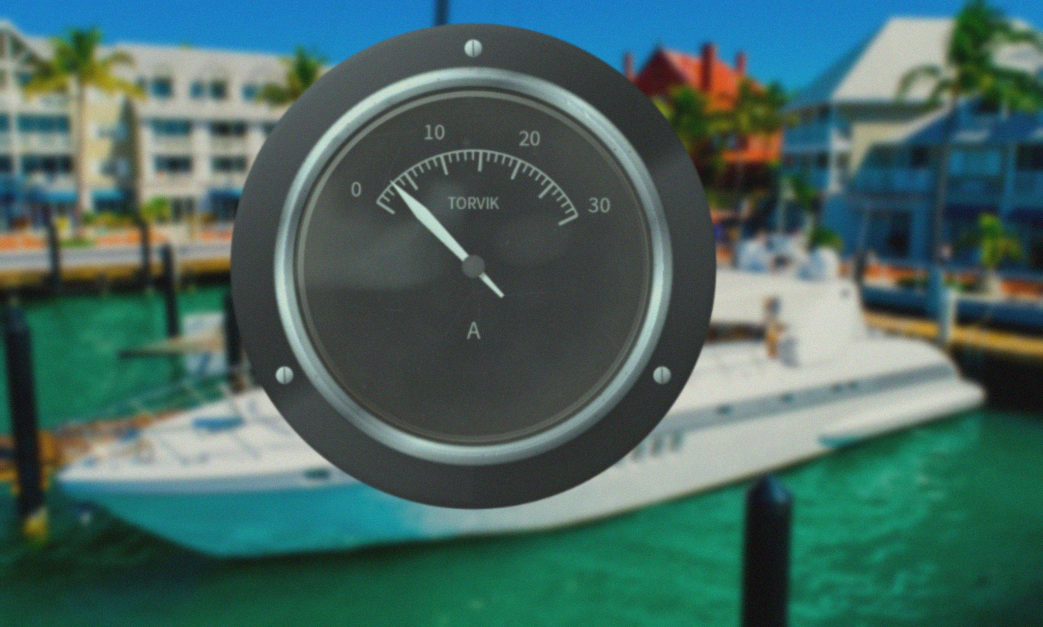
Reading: A 3
